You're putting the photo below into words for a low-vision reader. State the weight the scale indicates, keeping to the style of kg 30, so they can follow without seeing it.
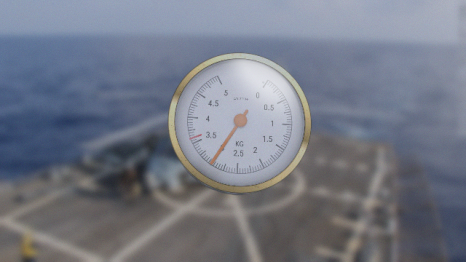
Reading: kg 3
